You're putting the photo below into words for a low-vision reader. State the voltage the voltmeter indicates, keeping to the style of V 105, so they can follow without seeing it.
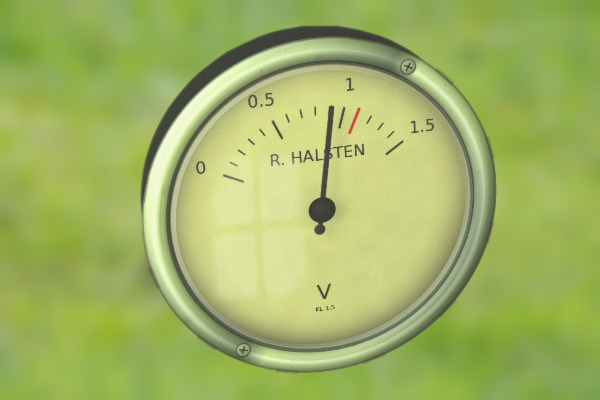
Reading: V 0.9
